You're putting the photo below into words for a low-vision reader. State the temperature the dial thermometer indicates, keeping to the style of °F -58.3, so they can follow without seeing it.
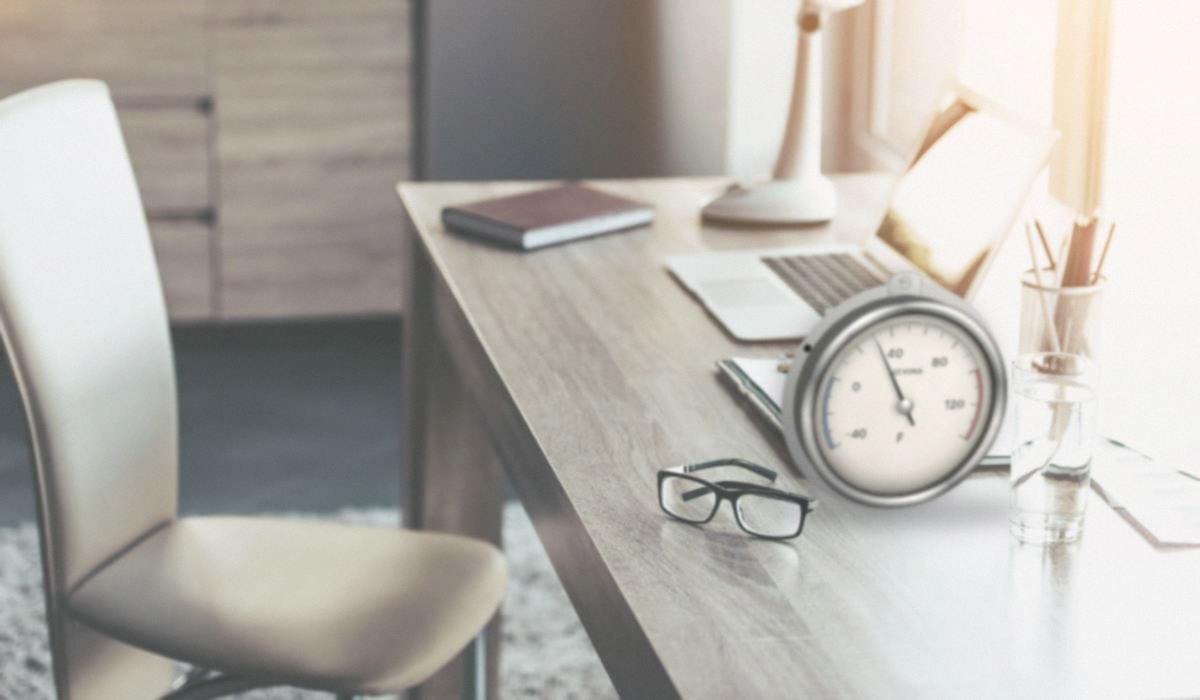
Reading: °F 30
